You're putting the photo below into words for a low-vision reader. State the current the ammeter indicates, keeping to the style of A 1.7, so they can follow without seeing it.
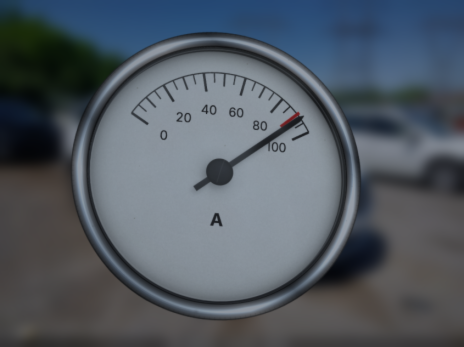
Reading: A 92.5
